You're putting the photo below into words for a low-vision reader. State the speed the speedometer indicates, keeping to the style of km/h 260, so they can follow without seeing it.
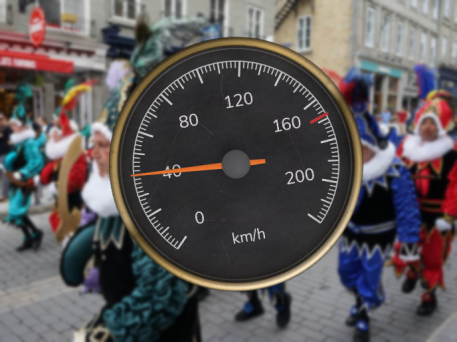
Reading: km/h 40
